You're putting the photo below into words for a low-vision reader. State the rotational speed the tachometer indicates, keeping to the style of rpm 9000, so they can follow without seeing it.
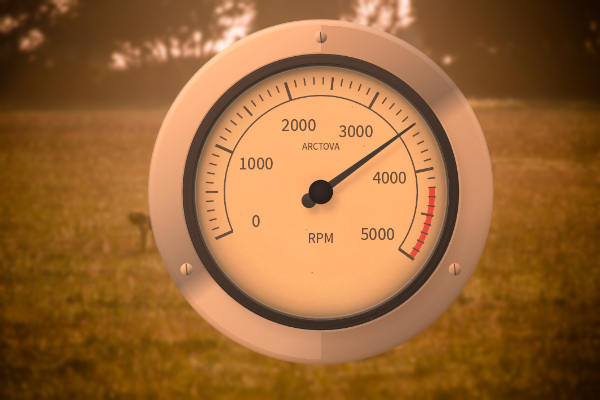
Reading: rpm 3500
